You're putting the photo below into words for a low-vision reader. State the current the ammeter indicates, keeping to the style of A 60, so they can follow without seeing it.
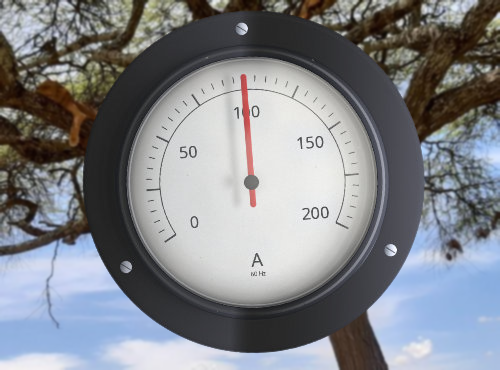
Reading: A 100
